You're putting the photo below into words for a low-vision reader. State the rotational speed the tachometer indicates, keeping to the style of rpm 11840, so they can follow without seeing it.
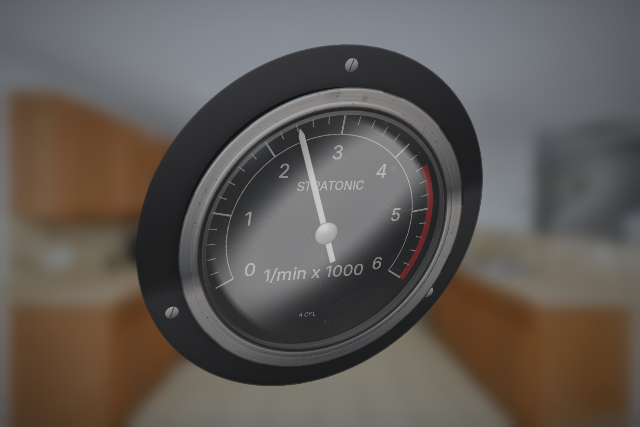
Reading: rpm 2400
